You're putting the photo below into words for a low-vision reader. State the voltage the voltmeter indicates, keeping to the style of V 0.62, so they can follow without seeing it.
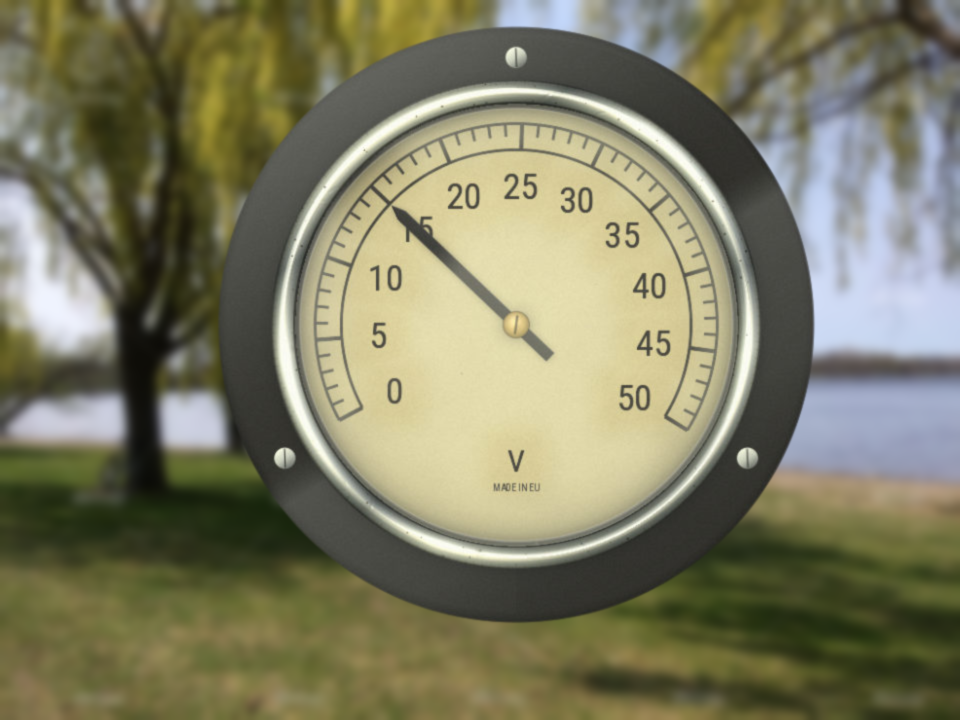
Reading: V 15
